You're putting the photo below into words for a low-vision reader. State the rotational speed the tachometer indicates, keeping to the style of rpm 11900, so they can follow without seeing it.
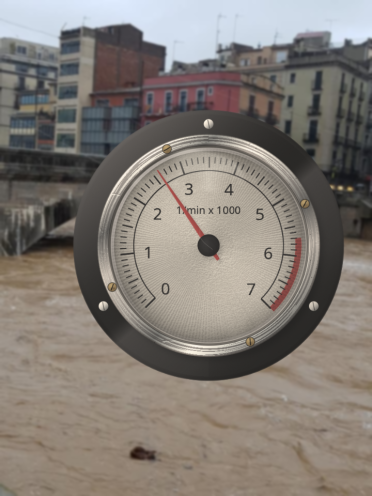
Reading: rpm 2600
